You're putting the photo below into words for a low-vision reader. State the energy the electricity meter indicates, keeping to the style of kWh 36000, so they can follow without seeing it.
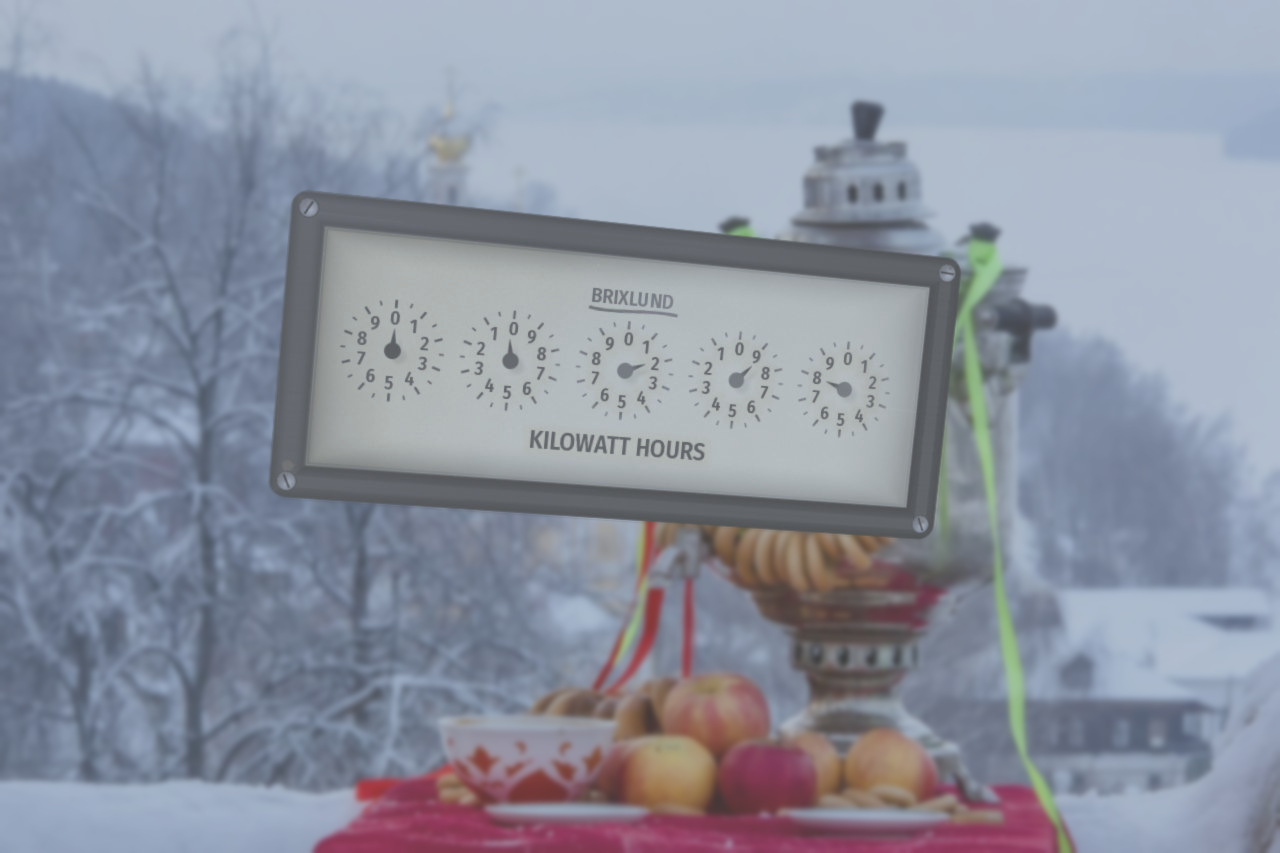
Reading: kWh 188
